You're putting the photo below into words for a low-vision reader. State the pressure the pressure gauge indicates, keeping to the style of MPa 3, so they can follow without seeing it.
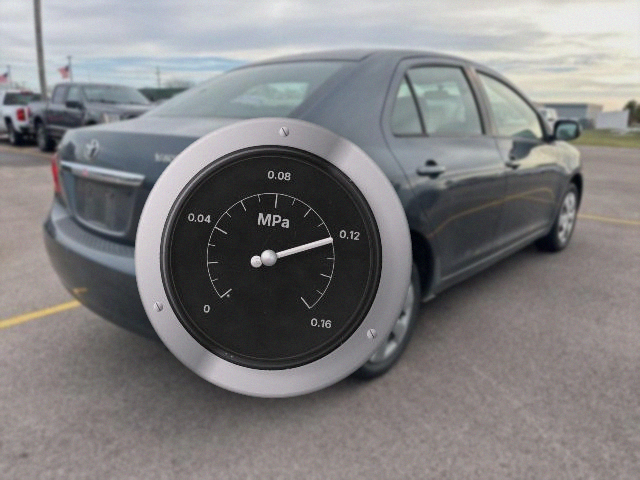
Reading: MPa 0.12
